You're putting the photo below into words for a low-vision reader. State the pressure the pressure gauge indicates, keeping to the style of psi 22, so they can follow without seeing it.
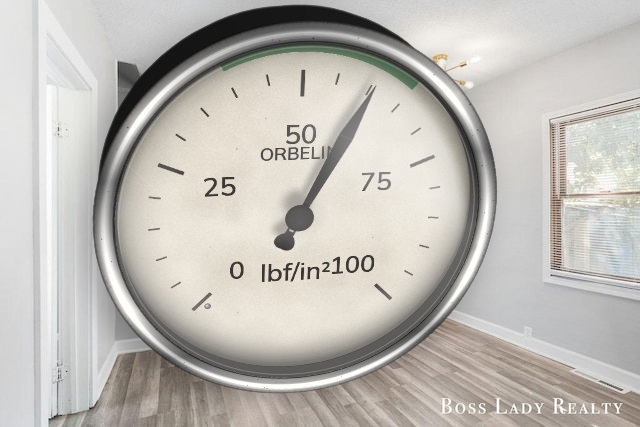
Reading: psi 60
